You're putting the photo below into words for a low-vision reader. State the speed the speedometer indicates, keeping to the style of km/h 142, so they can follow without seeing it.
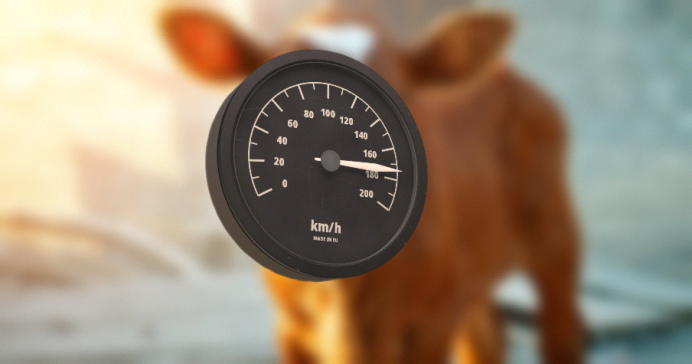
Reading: km/h 175
